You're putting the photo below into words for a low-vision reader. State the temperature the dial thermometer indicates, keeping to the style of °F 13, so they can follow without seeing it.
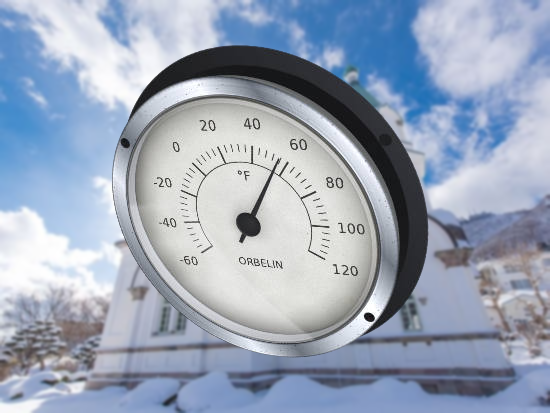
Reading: °F 56
